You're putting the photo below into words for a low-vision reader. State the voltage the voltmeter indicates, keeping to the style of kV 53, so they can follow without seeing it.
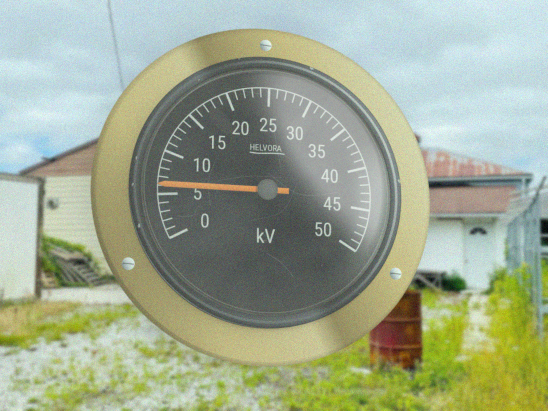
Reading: kV 6
